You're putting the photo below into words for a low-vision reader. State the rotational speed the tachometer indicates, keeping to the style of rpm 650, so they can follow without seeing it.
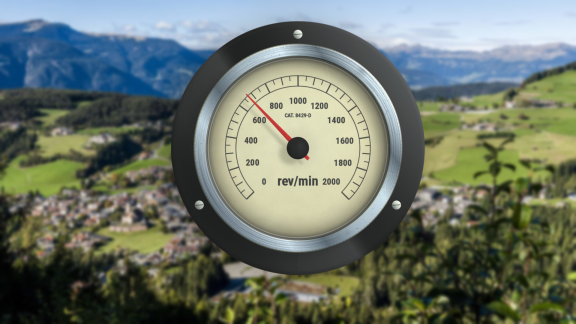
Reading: rpm 675
